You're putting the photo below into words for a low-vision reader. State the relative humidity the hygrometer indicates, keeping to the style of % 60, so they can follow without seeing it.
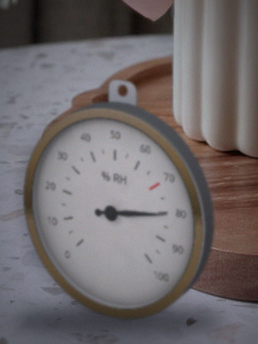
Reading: % 80
